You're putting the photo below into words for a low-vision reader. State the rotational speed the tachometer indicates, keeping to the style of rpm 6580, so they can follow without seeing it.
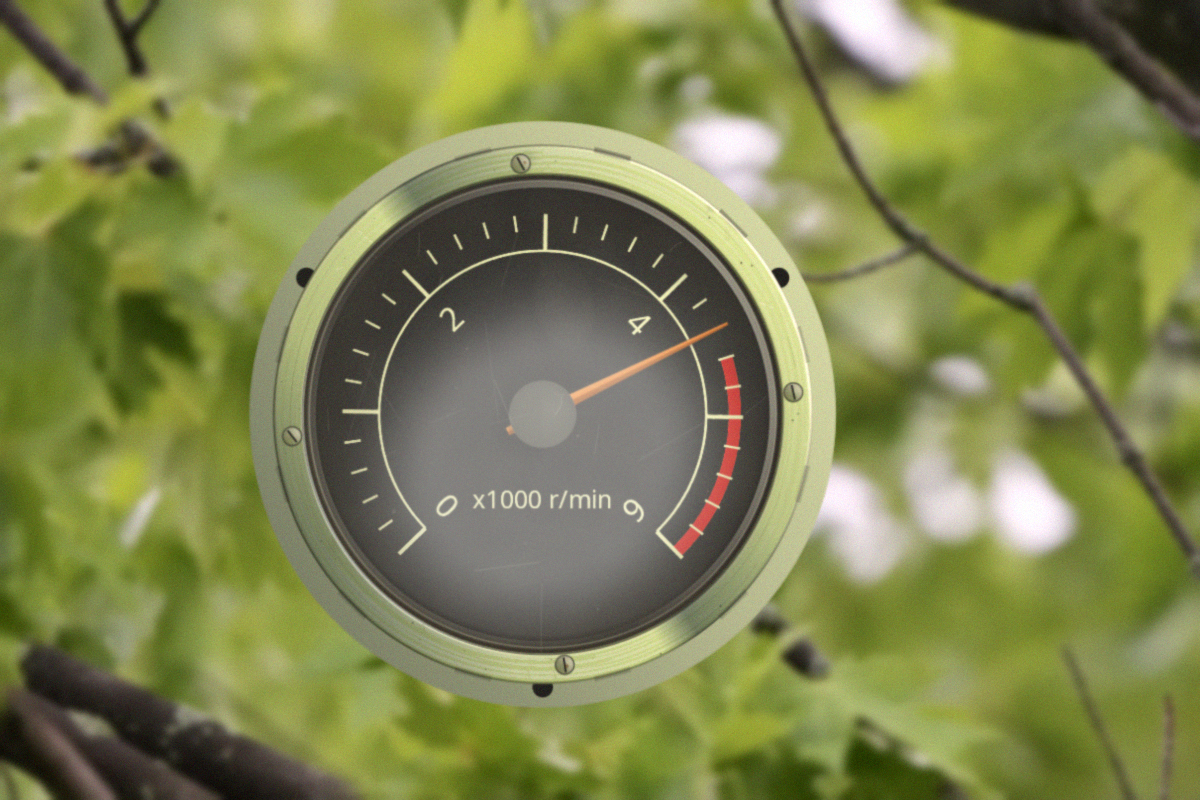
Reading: rpm 4400
